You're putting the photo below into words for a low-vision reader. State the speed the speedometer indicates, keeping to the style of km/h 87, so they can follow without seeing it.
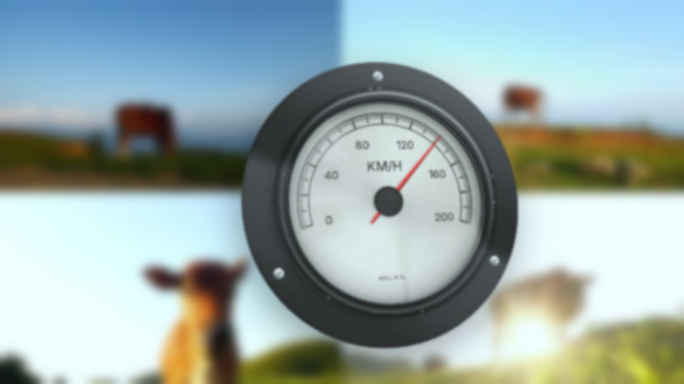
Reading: km/h 140
